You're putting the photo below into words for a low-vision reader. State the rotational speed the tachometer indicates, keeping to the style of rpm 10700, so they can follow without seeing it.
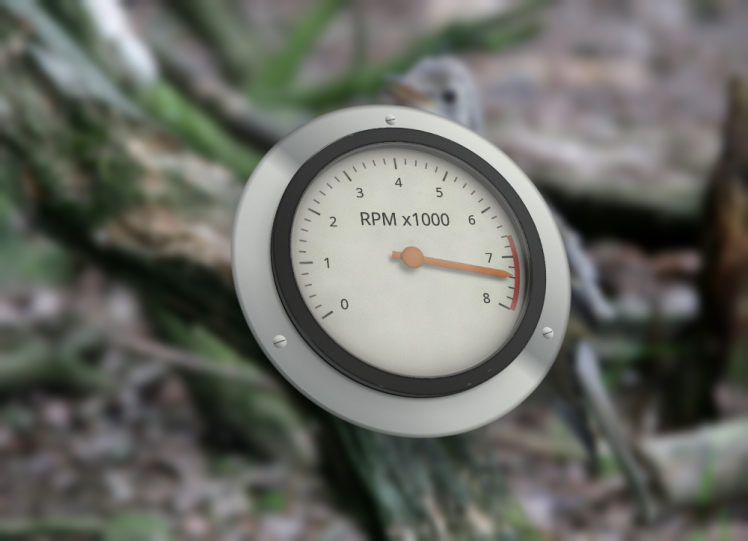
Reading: rpm 7400
